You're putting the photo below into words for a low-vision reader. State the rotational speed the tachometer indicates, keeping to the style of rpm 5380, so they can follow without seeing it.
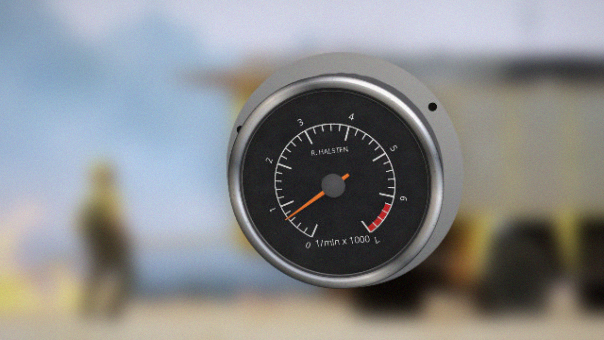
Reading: rpm 700
